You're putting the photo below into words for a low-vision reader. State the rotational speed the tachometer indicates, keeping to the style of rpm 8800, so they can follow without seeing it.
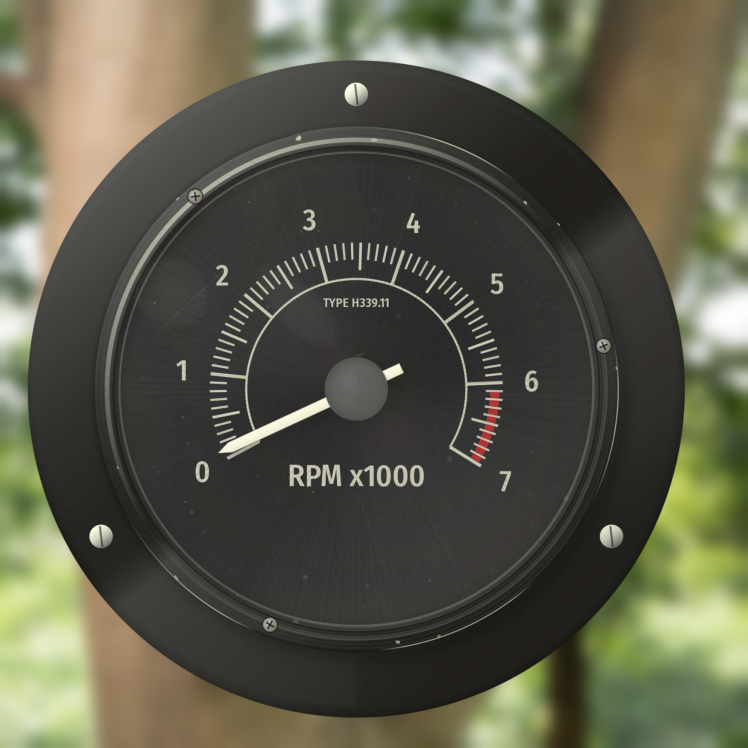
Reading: rpm 100
